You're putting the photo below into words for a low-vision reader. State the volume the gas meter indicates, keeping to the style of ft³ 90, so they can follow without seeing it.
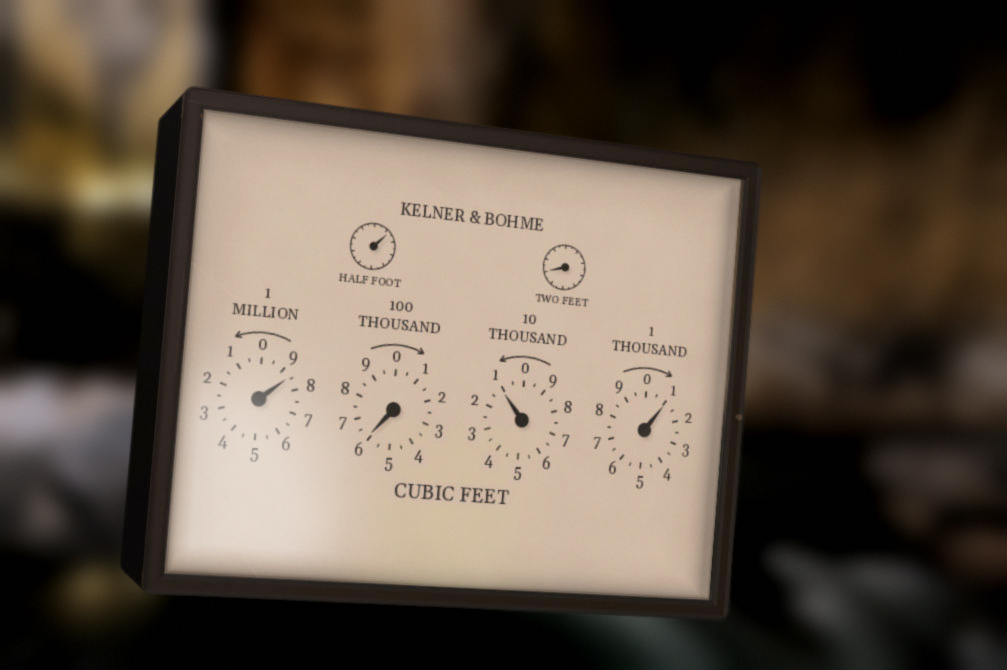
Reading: ft³ 861100
